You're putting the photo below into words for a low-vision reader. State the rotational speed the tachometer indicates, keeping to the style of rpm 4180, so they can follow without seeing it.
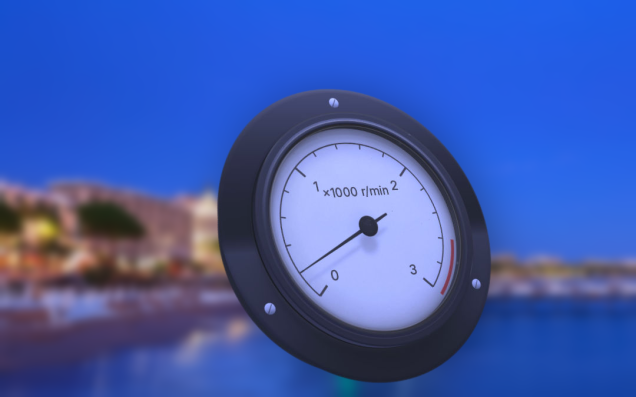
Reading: rpm 200
